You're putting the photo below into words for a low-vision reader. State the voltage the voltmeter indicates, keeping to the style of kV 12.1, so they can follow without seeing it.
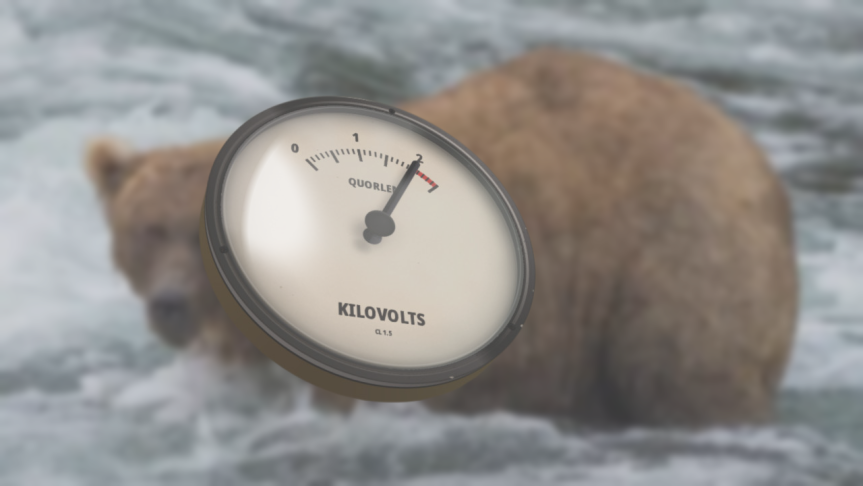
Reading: kV 2
